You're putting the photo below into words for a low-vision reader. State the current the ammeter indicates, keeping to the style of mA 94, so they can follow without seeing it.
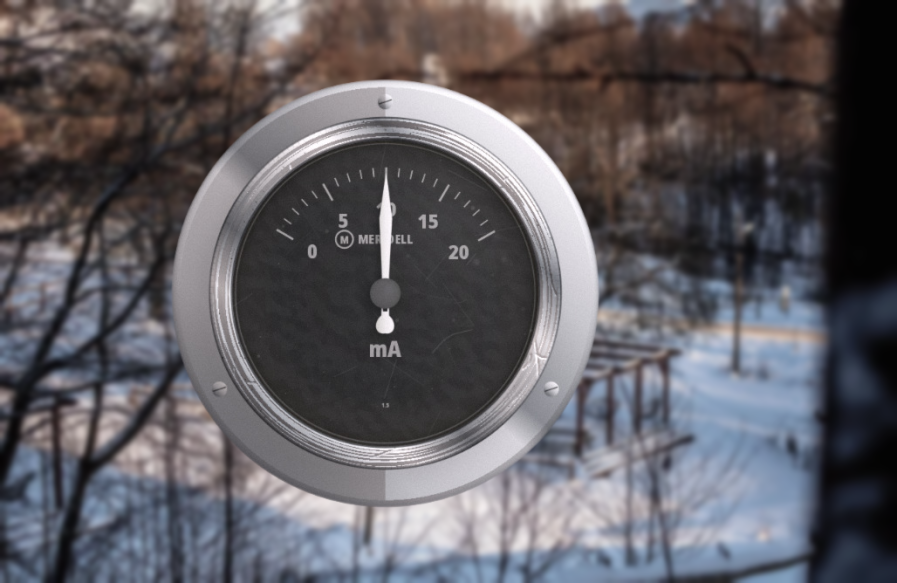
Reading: mA 10
